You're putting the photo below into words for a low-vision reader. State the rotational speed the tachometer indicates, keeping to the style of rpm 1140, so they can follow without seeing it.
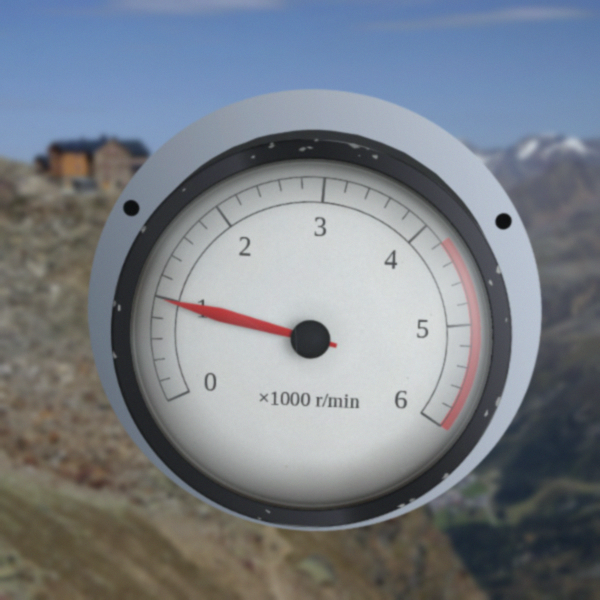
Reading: rpm 1000
